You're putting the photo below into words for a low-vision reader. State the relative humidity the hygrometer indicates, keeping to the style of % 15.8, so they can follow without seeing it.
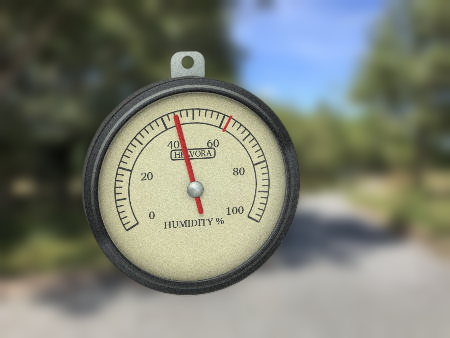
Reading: % 44
